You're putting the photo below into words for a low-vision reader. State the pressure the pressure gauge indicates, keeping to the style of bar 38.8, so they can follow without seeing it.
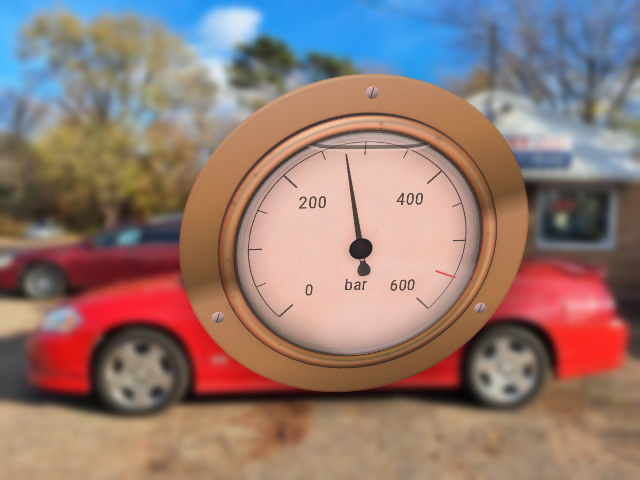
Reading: bar 275
